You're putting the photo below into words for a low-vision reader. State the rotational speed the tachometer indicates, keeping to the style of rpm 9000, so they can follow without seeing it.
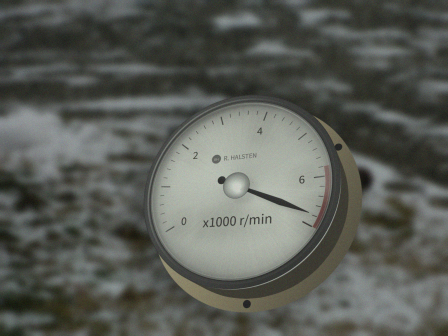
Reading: rpm 6800
